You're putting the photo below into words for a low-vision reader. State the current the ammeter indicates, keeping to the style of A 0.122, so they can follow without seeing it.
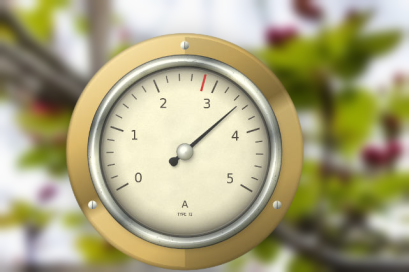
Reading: A 3.5
